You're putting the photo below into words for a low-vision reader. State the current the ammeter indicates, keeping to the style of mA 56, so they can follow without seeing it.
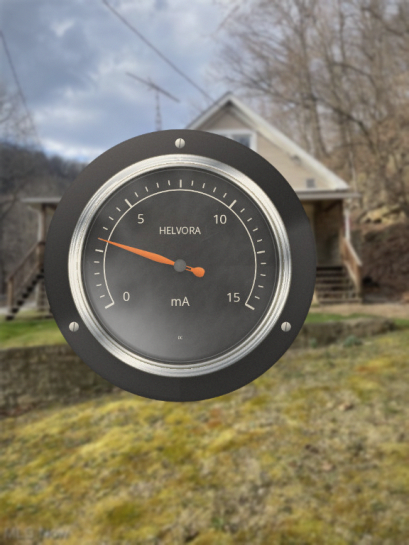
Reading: mA 3
